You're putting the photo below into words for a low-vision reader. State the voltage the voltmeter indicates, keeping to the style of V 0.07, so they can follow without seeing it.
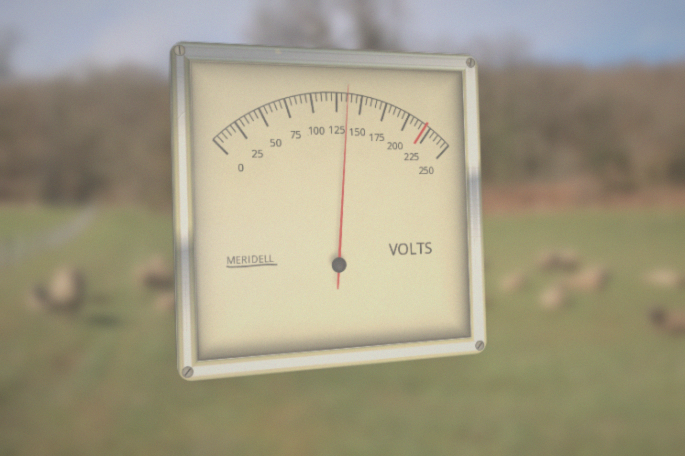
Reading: V 135
